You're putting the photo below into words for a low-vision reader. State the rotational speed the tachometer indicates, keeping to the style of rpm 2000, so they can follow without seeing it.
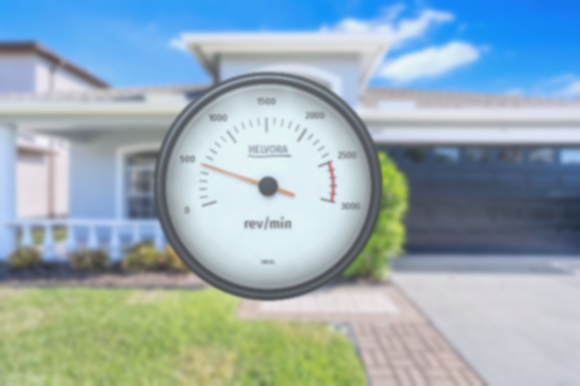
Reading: rpm 500
